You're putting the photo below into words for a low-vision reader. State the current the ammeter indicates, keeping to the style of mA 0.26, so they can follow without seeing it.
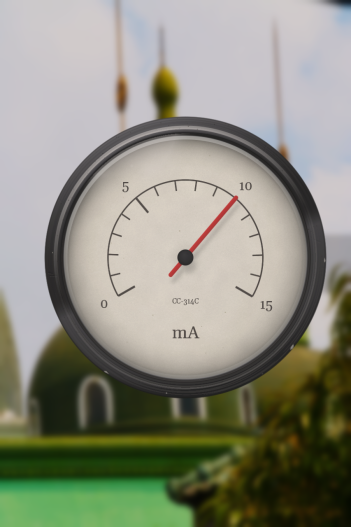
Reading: mA 10
